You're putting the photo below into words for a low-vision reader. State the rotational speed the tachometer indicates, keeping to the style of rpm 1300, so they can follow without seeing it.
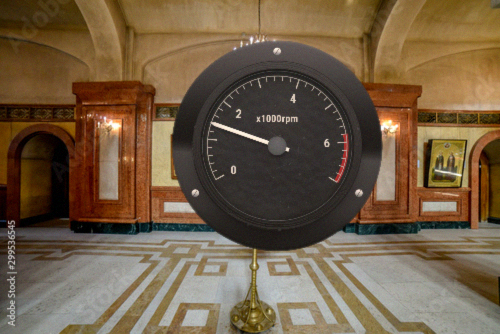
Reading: rpm 1400
